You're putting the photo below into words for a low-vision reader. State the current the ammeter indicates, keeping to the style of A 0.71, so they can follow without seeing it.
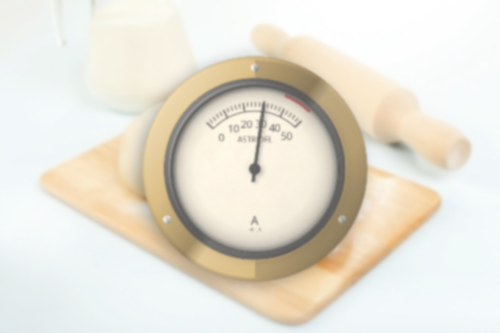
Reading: A 30
